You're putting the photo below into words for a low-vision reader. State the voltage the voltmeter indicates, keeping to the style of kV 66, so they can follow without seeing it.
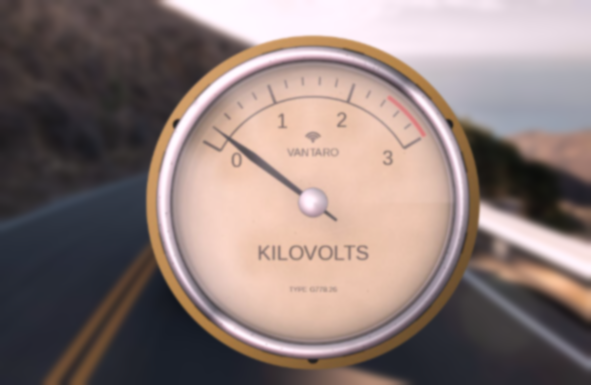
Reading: kV 0.2
